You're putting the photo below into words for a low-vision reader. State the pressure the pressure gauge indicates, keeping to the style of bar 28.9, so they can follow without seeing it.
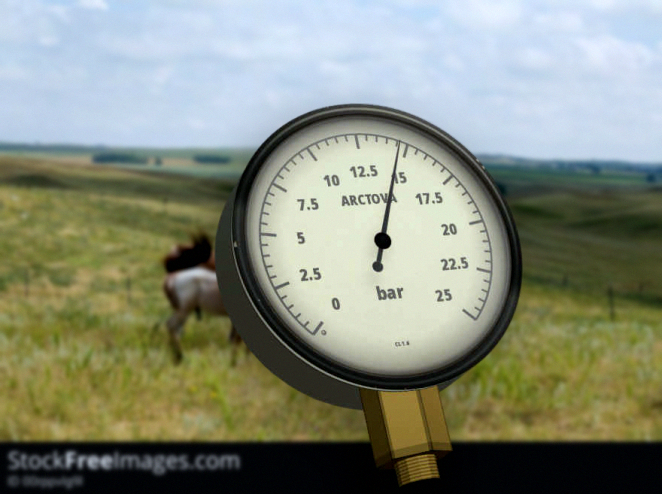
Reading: bar 14.5
